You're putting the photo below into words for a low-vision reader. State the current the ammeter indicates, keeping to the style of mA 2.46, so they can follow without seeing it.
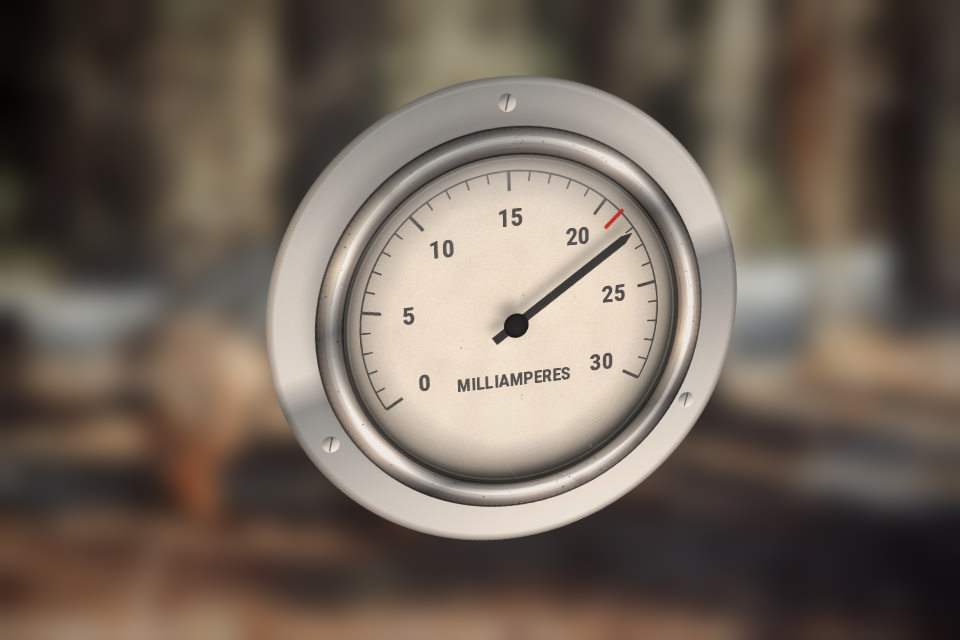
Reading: mA 22
